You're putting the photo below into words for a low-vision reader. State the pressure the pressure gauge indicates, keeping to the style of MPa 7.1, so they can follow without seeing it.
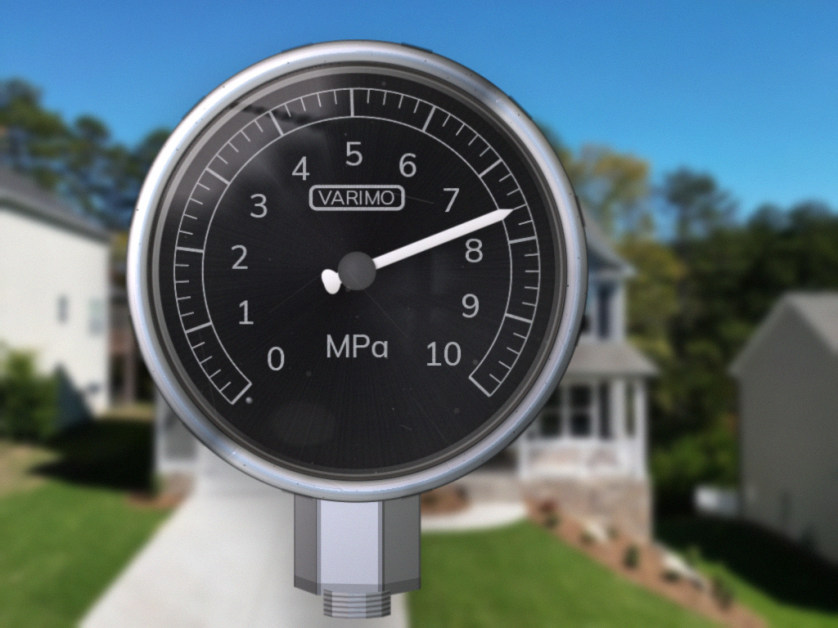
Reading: MPa 7.6
